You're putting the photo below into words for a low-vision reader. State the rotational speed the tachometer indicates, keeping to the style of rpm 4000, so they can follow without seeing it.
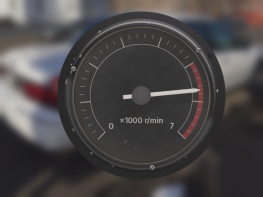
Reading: rpm 5700
